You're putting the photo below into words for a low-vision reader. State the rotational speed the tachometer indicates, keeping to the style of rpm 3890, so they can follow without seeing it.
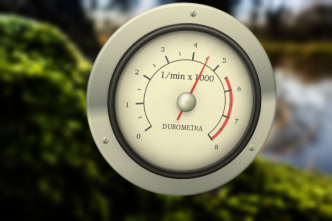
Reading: rpm 4500
